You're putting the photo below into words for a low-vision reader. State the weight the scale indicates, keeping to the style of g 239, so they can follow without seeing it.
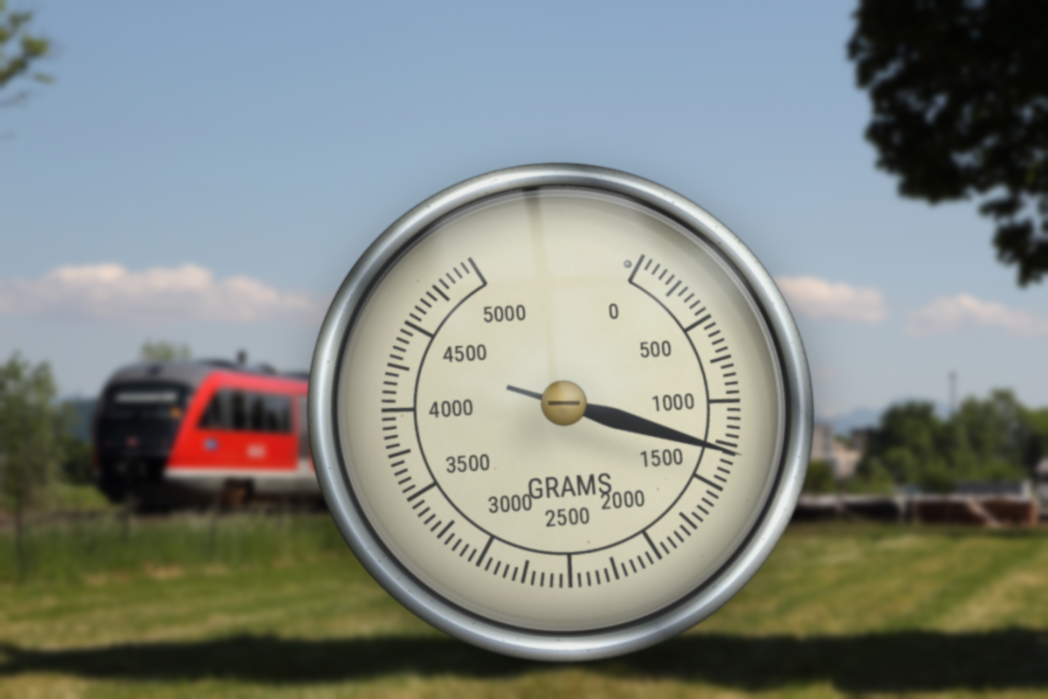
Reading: g 1300
